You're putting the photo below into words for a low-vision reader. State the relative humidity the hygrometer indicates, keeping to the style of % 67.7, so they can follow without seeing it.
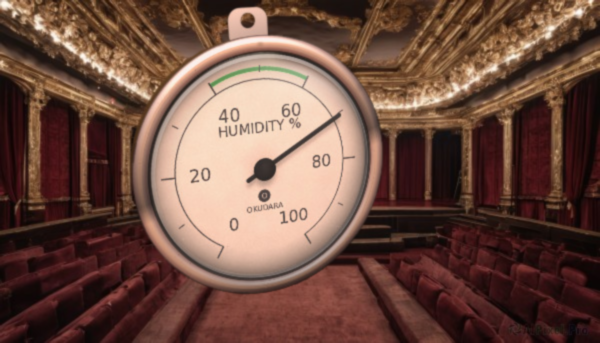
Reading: % 70
